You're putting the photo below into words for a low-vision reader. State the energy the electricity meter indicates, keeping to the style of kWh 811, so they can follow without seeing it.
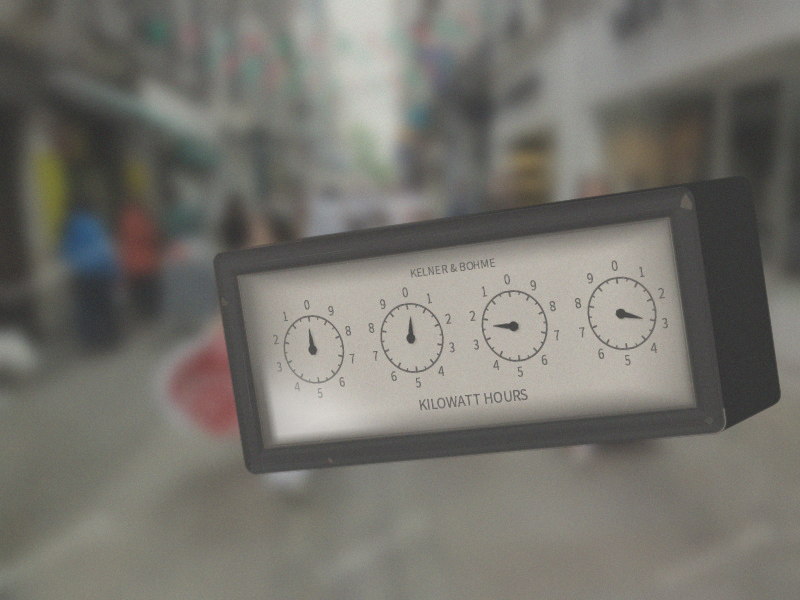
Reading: kWh 23
